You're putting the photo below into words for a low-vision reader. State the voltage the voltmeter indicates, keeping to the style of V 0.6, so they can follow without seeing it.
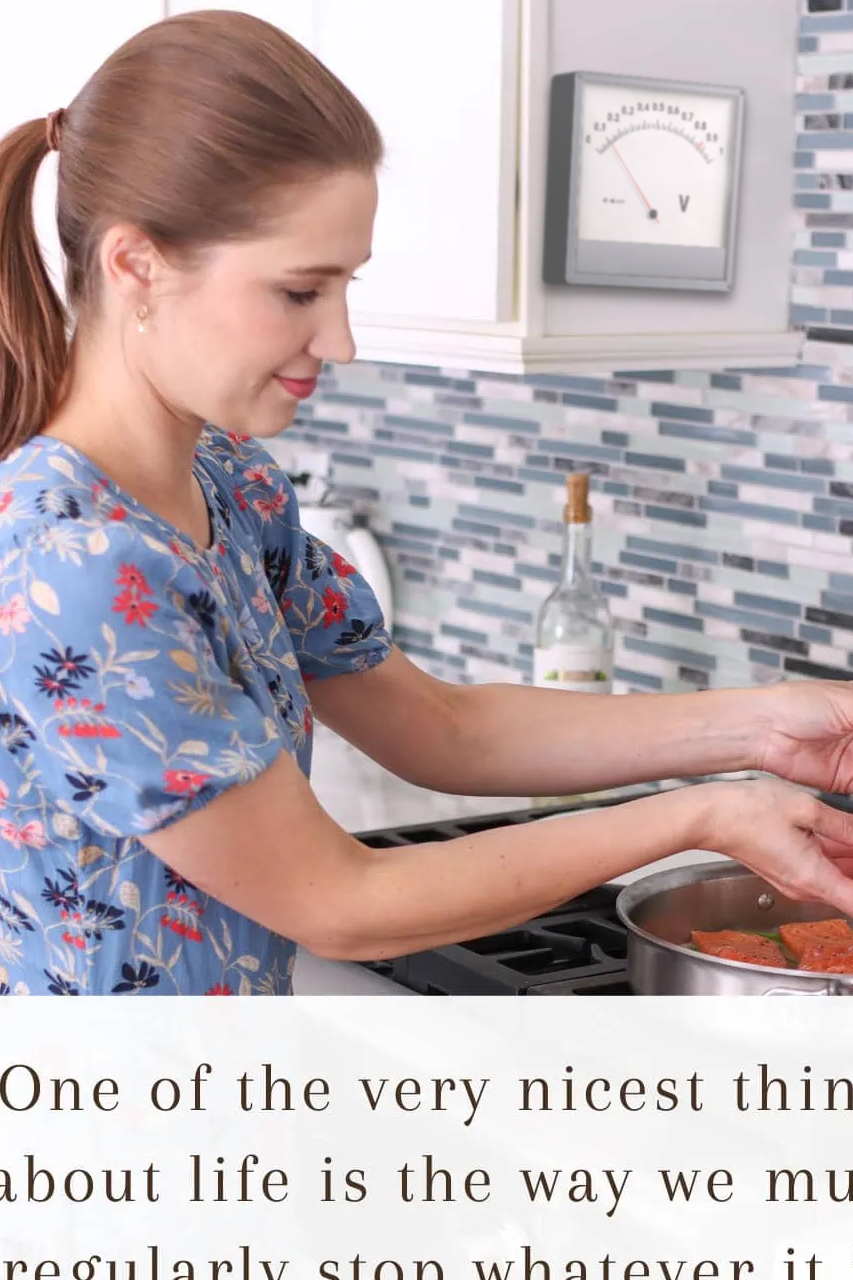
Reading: V 0.1
